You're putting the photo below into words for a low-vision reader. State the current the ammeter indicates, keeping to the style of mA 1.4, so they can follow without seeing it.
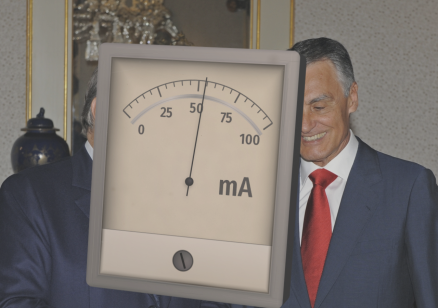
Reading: mA 55
